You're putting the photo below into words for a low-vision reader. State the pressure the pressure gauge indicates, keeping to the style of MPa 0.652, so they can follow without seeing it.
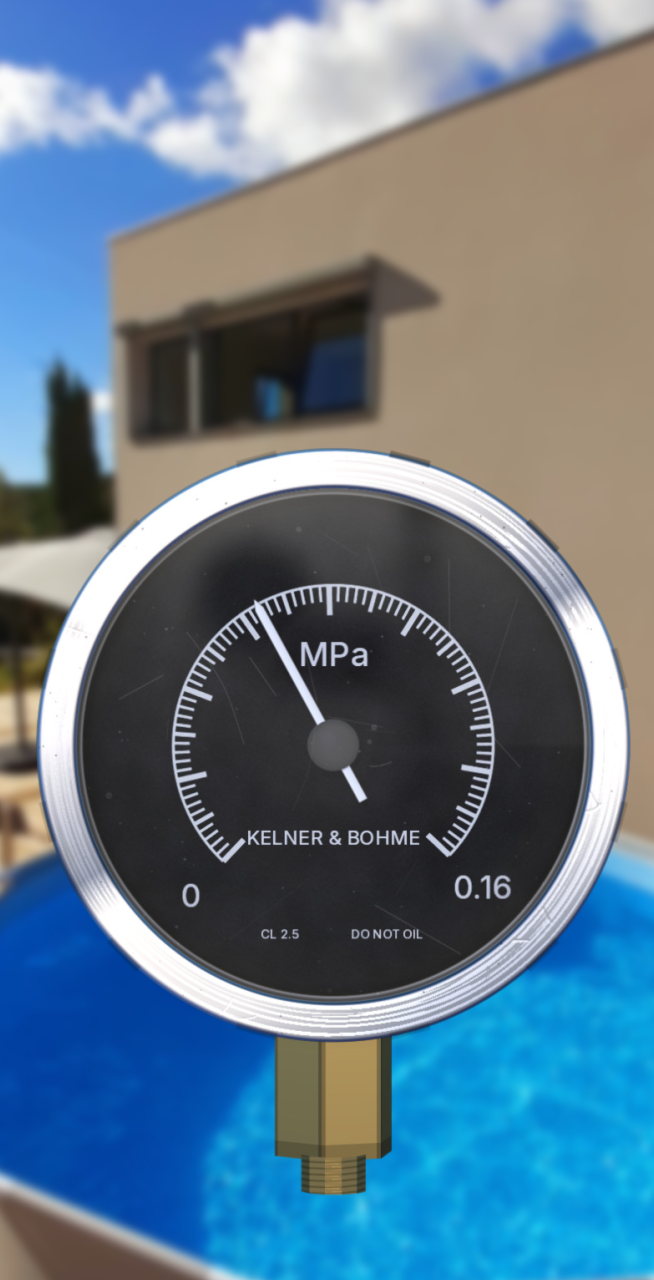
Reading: MPa 0.064
